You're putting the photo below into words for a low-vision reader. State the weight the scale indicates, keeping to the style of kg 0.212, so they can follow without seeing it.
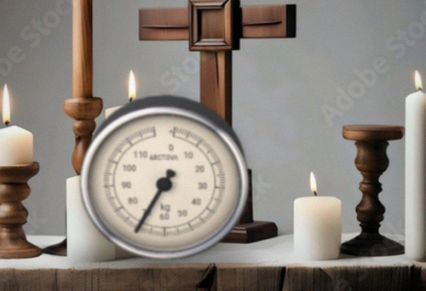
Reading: kg 70
